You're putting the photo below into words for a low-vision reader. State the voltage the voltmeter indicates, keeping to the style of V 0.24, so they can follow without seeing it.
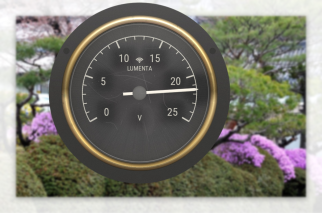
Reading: V 21.5
